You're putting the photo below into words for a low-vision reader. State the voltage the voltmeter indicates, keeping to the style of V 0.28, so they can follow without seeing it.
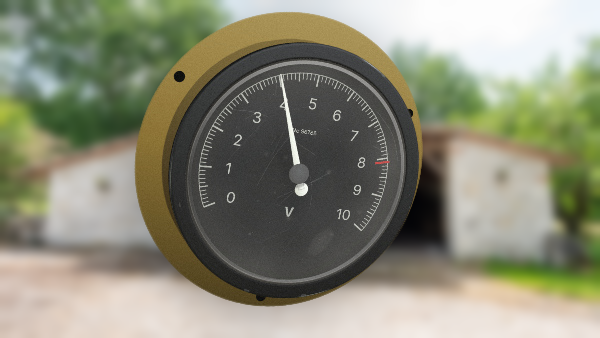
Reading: V 4
